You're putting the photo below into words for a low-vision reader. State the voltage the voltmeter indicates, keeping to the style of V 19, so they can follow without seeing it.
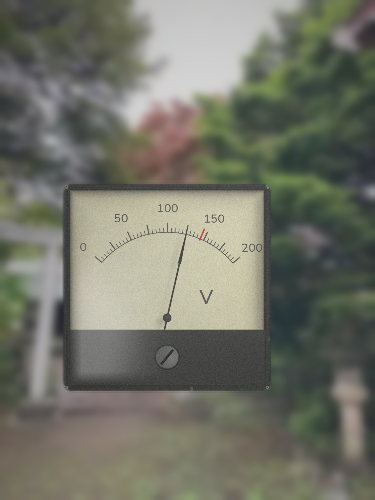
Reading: V 125
